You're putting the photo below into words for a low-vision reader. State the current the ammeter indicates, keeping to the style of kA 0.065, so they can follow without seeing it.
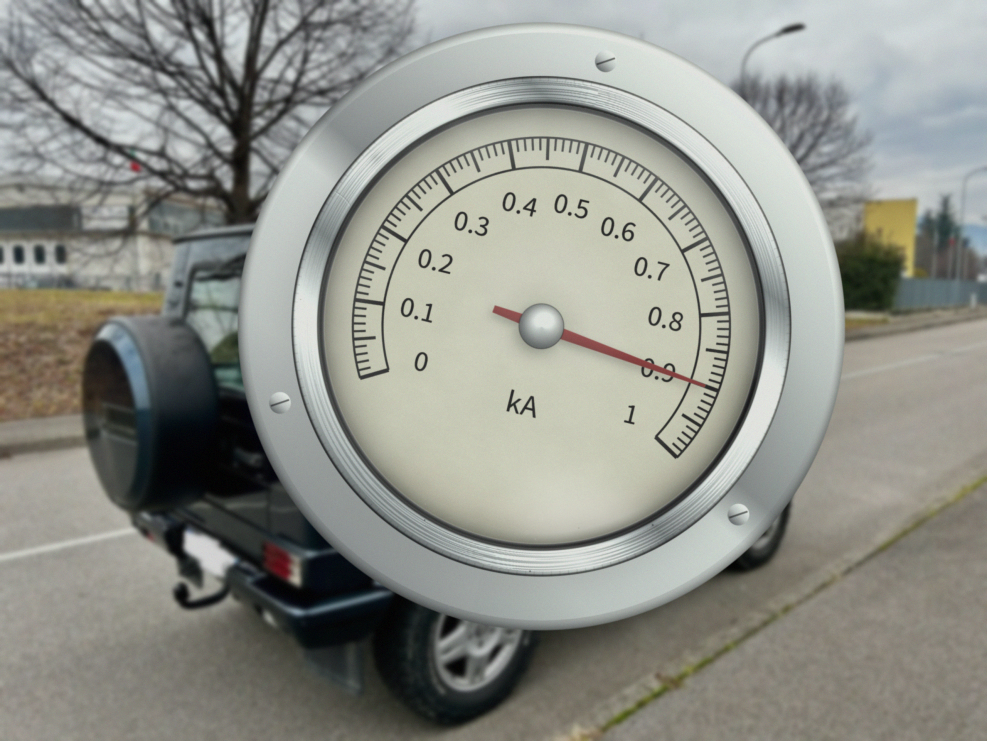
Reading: kA 0.9
